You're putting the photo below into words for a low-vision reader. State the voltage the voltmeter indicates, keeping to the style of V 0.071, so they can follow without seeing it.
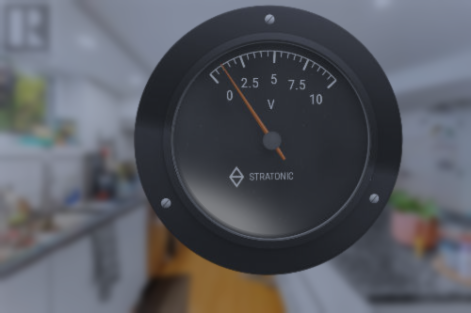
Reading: V 1
